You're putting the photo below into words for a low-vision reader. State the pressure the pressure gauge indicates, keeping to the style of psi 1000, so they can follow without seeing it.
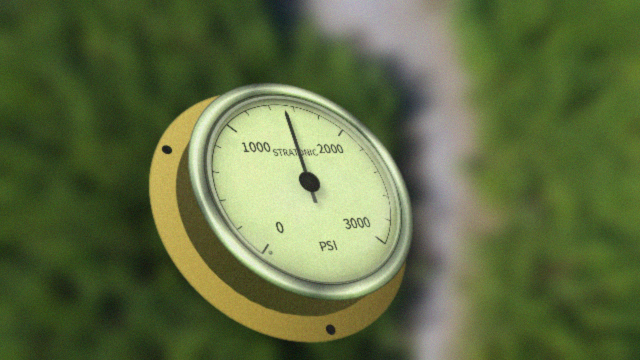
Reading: psi 1500
